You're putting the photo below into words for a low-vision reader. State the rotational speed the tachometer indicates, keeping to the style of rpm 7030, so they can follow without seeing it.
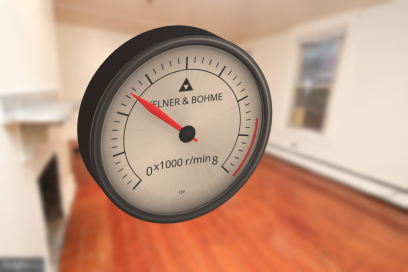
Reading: rpm 2500
